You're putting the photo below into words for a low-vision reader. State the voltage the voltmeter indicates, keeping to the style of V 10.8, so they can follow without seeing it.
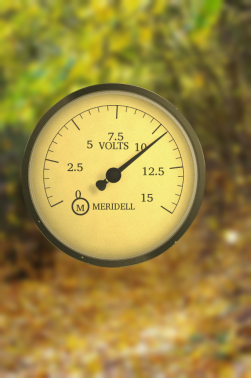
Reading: V 10.5
